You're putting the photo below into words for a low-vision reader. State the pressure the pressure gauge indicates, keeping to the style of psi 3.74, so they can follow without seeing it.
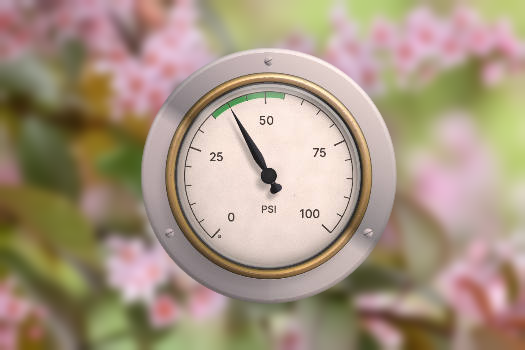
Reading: psi 40
